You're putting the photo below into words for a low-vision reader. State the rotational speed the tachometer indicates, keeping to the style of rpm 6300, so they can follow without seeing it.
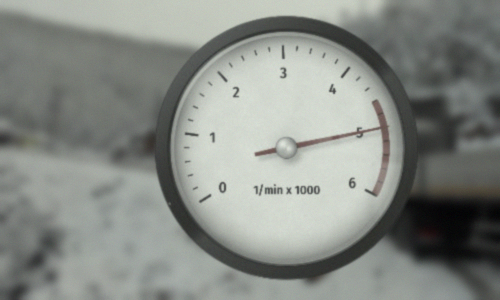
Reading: rpm 5000
